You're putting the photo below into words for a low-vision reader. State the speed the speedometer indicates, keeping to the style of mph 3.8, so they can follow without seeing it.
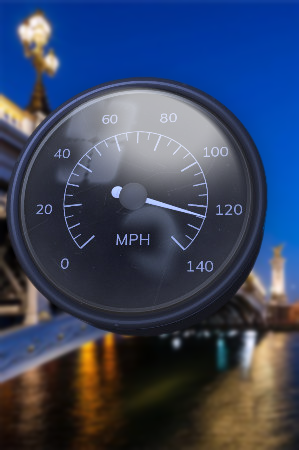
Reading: mph 125
